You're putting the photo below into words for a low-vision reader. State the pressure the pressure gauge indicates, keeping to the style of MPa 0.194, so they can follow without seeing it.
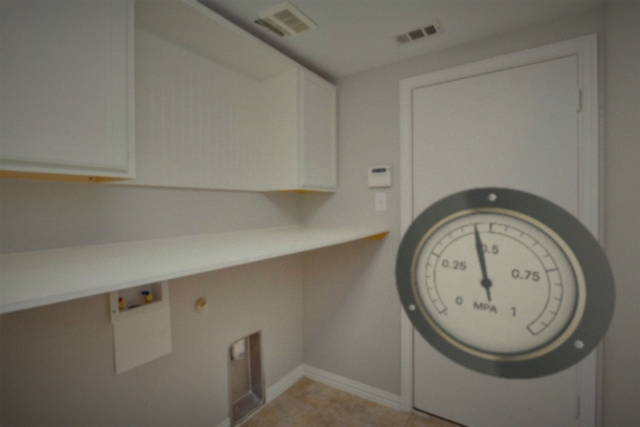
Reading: MPa 0.45
